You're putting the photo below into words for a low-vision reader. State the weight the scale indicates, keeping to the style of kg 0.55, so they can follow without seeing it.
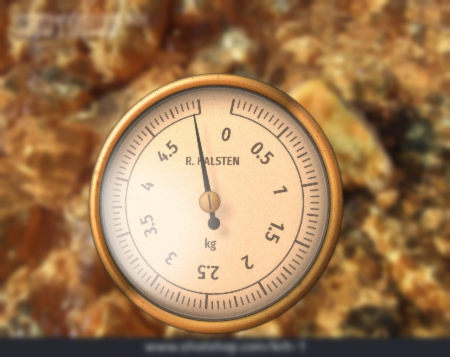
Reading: kg 4.95
